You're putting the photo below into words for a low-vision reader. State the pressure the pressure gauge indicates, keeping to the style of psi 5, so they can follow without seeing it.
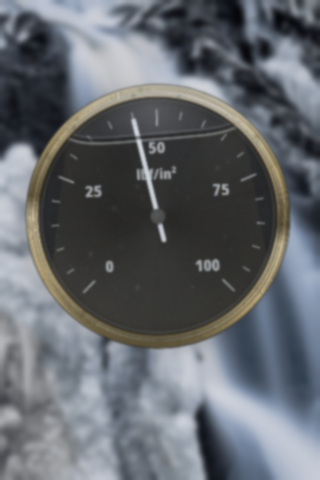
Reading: psi 45
